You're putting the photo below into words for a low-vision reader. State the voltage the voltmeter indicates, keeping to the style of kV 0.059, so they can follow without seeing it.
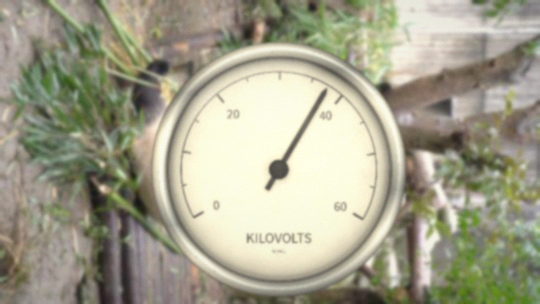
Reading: kV 37.5
